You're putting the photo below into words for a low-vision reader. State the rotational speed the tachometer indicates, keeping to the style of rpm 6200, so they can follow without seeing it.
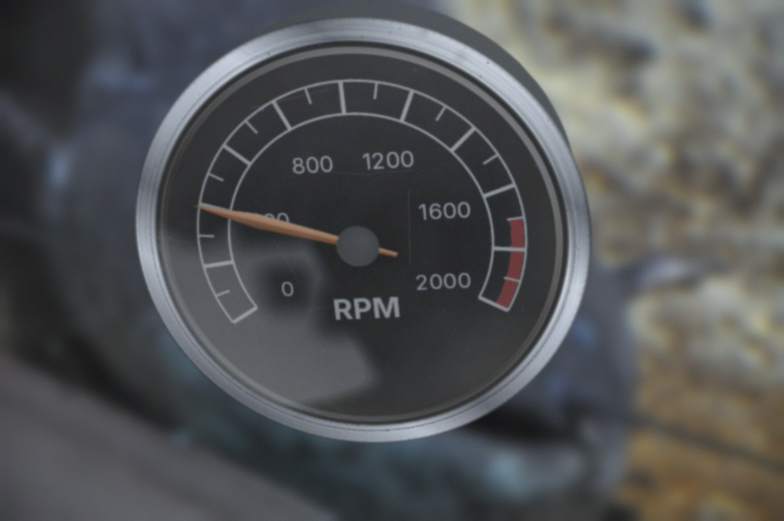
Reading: rpm 400
